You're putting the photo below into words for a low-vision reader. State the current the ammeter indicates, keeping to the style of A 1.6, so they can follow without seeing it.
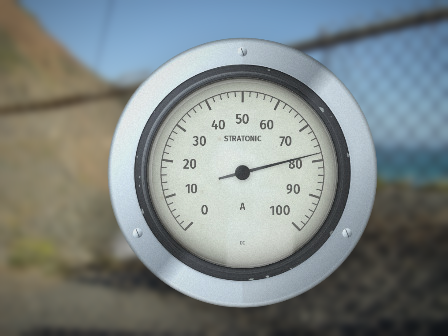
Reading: A 78
